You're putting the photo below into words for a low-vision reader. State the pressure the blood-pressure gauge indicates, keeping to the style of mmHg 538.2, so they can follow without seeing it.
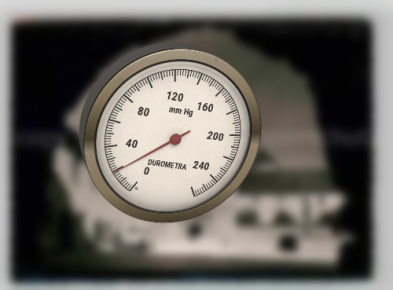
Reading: mmHg 20
